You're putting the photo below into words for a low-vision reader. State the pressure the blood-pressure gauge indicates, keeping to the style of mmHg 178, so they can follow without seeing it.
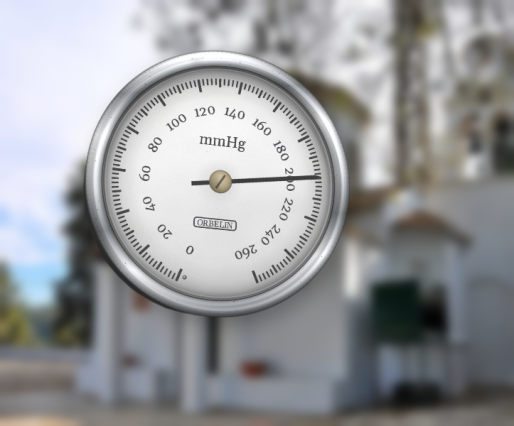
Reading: mmHg 200
